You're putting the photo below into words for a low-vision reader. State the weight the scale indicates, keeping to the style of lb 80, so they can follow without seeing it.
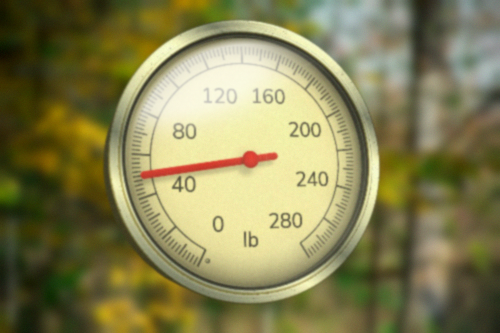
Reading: lb 50
